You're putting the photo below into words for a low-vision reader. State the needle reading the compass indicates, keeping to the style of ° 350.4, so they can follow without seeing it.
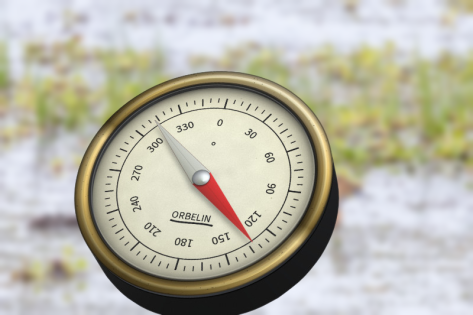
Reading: ° 132.5
